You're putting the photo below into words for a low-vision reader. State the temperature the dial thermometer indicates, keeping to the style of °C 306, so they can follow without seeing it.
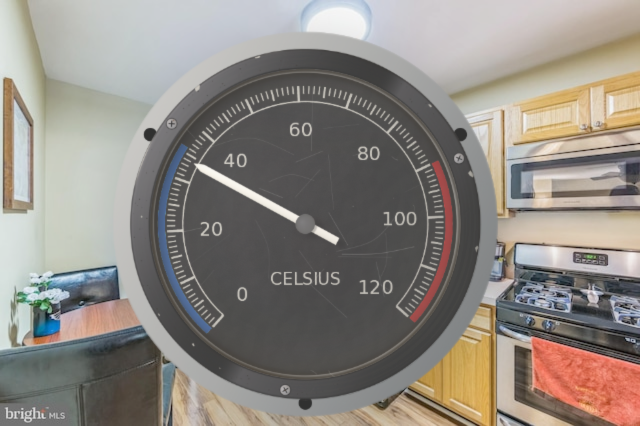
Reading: °C 34
